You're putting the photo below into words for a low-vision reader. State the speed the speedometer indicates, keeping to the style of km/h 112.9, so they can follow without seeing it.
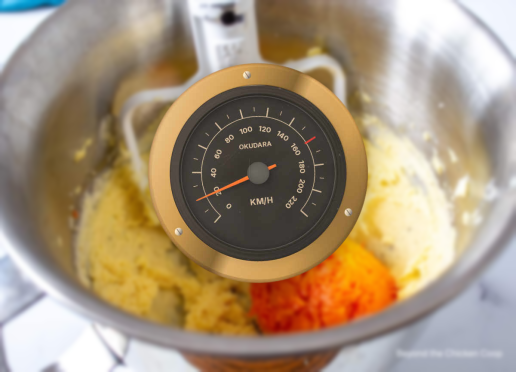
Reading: km/h 20
